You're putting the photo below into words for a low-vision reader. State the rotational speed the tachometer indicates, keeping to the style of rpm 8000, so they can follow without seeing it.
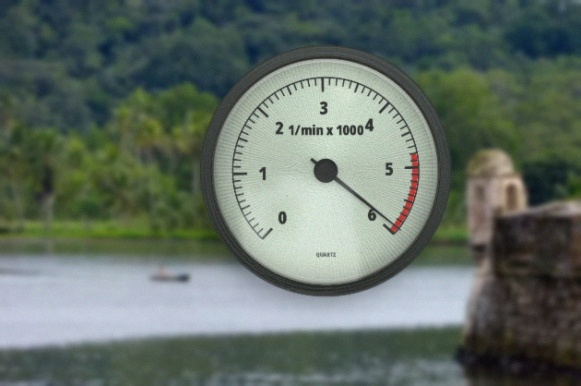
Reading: rpm 5900
